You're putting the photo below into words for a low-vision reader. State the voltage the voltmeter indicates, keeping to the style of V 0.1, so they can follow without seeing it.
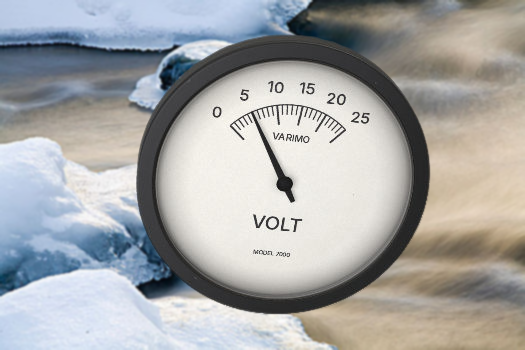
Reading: V 5
